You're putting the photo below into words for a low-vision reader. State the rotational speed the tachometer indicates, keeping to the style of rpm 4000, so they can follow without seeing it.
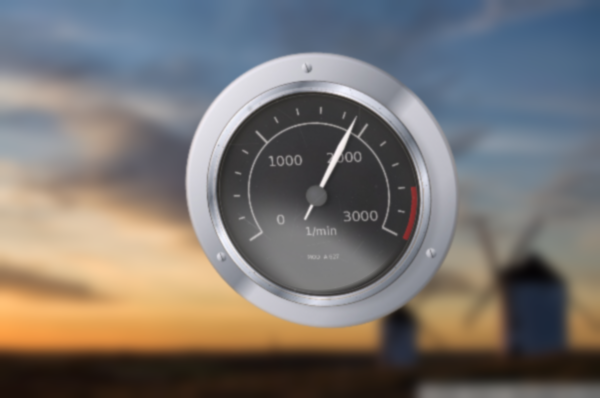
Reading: rpm 1900
